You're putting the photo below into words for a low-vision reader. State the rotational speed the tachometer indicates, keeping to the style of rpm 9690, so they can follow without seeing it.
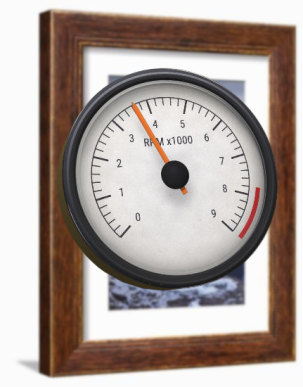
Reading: rpm 3600
